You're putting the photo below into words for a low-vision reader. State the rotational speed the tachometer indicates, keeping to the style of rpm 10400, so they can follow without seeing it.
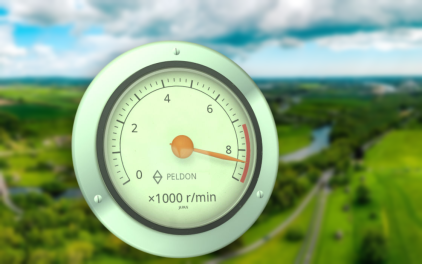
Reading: rpm 8400
